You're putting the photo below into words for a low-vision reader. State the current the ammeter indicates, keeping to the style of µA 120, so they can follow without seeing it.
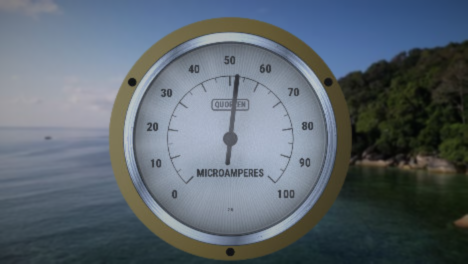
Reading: µA 52.5
